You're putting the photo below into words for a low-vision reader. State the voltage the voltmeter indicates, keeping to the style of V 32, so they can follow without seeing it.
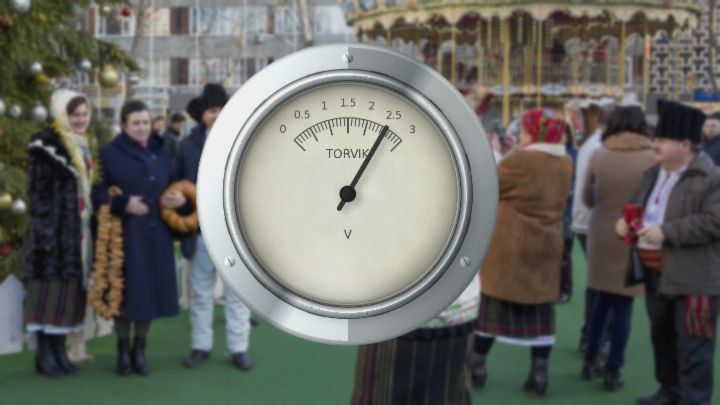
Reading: V 2.5
